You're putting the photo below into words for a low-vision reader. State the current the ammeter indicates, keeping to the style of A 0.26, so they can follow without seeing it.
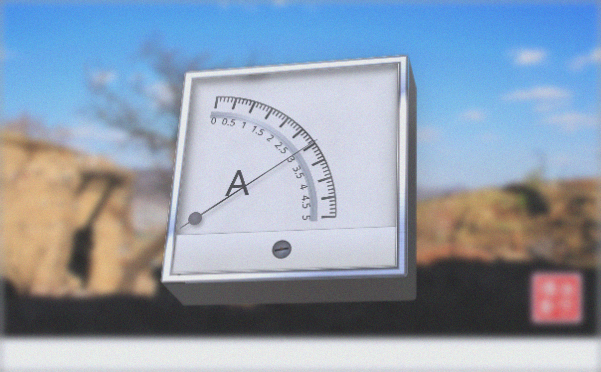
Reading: A 3
